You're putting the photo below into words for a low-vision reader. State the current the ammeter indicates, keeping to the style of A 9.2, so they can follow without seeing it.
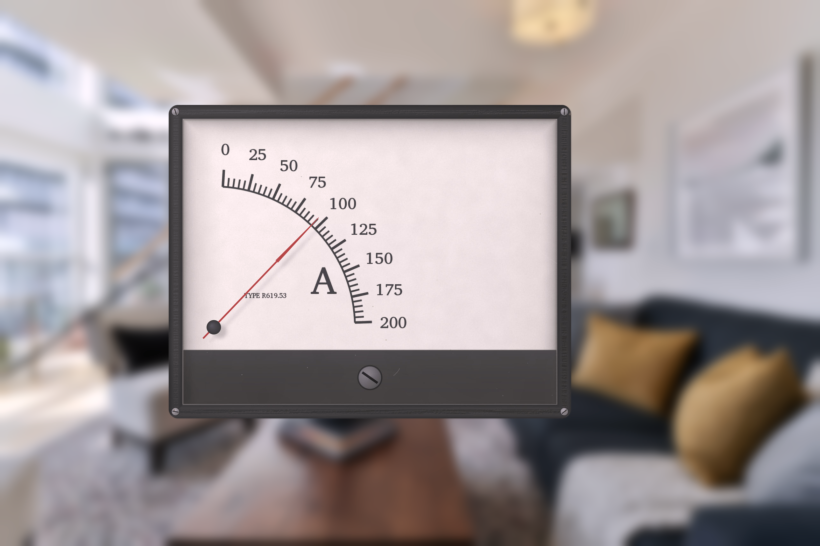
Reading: A 95
